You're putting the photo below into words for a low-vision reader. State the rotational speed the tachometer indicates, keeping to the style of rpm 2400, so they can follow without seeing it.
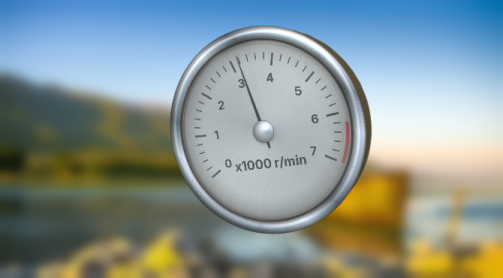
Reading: rpm 3200
